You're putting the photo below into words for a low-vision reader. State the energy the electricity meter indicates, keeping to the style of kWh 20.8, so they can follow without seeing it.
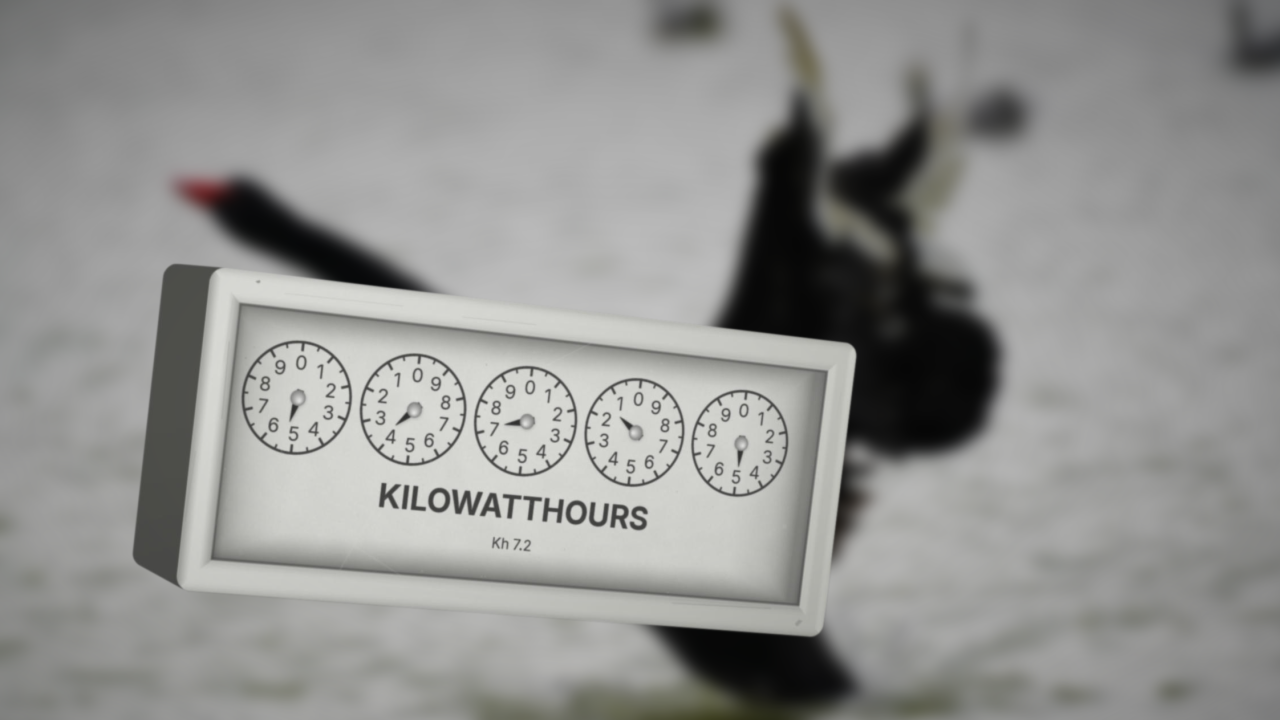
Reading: kWh 53715
